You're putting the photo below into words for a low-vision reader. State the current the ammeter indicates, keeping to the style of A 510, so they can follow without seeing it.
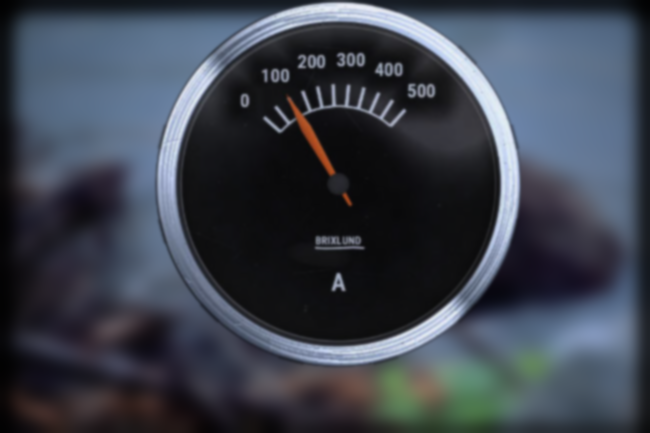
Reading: A 100
